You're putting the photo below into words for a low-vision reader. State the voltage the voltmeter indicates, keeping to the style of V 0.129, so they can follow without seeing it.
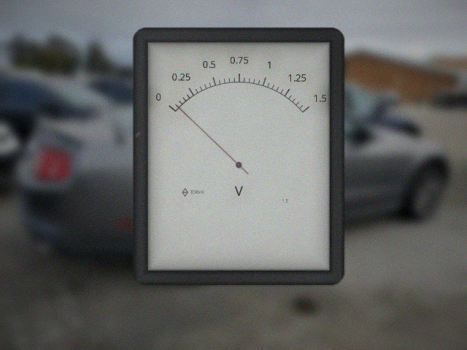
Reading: V 0.05
